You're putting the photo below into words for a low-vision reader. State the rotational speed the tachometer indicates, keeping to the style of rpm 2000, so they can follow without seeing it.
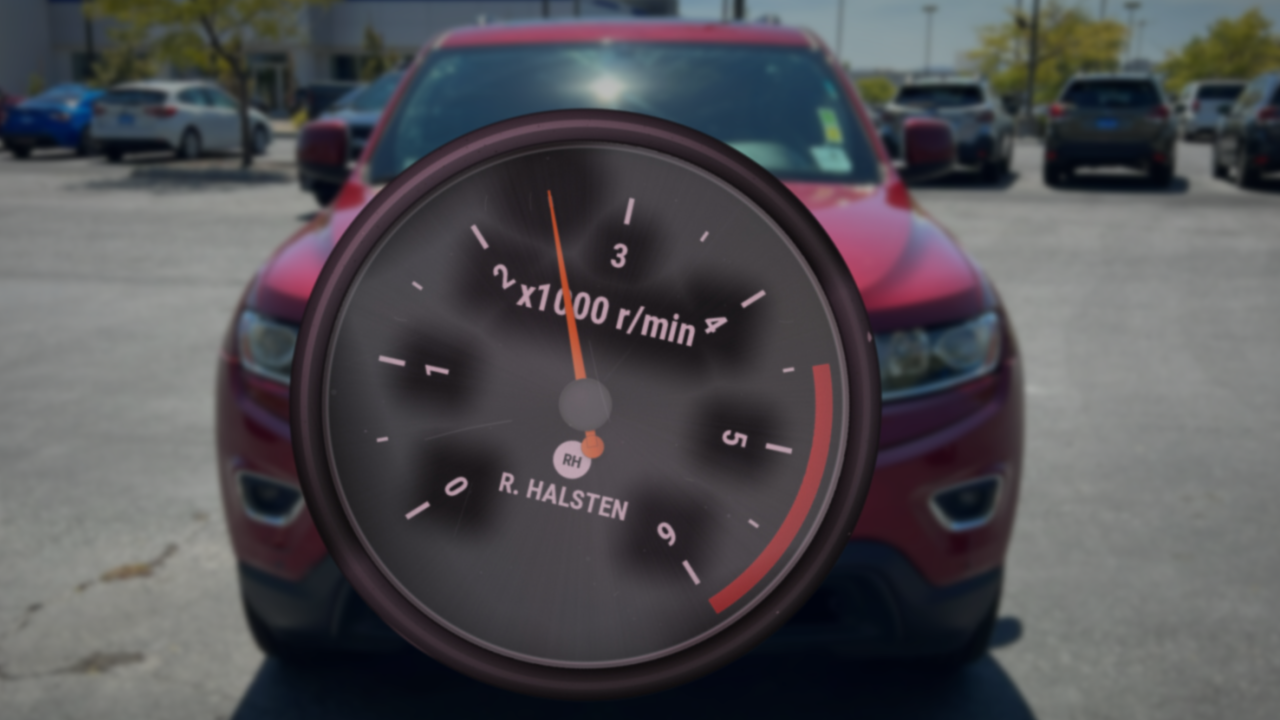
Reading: rpm 2500
